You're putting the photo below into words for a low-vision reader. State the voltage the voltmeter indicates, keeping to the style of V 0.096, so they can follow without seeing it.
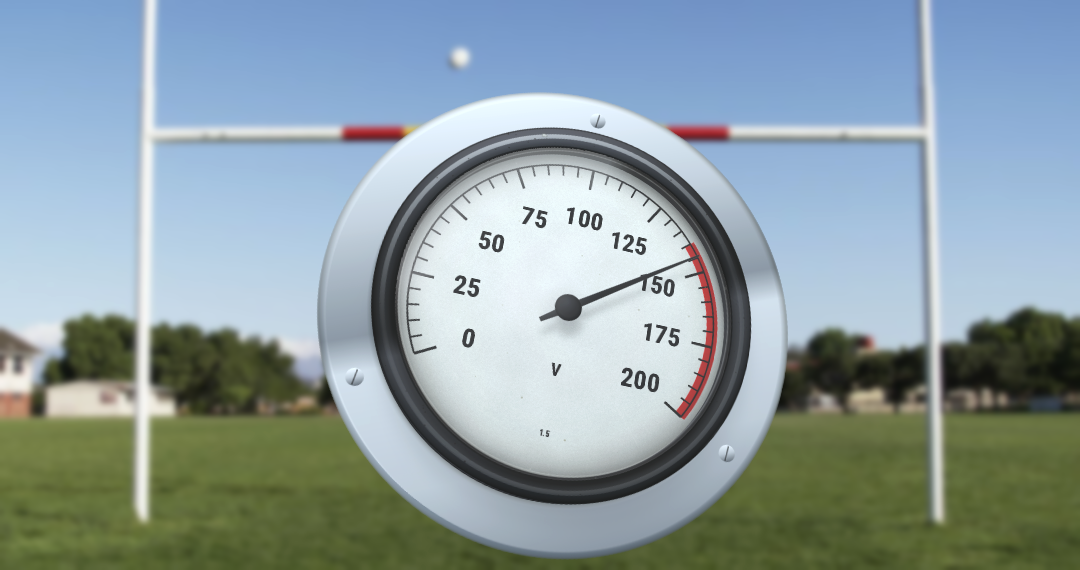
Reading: V 145
